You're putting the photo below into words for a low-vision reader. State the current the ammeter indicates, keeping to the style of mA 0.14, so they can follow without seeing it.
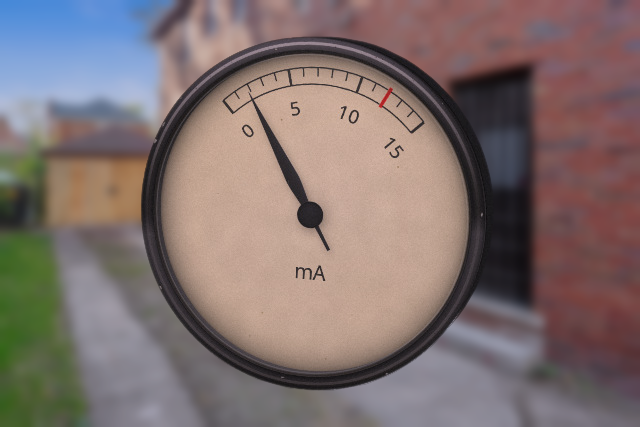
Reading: mA 2
